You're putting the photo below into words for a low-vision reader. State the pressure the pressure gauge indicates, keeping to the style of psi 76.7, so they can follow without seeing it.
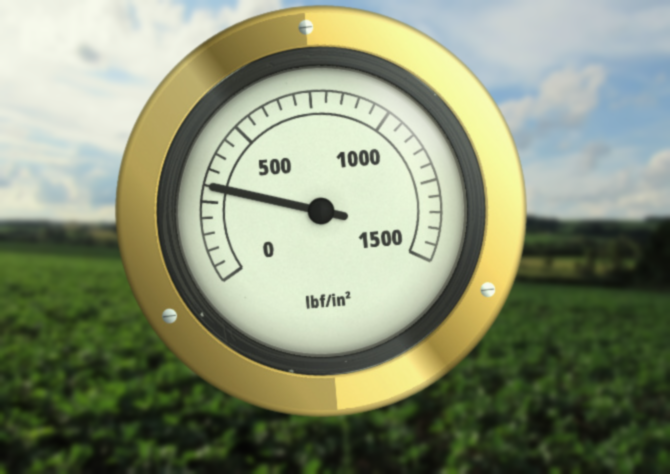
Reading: psi 300
